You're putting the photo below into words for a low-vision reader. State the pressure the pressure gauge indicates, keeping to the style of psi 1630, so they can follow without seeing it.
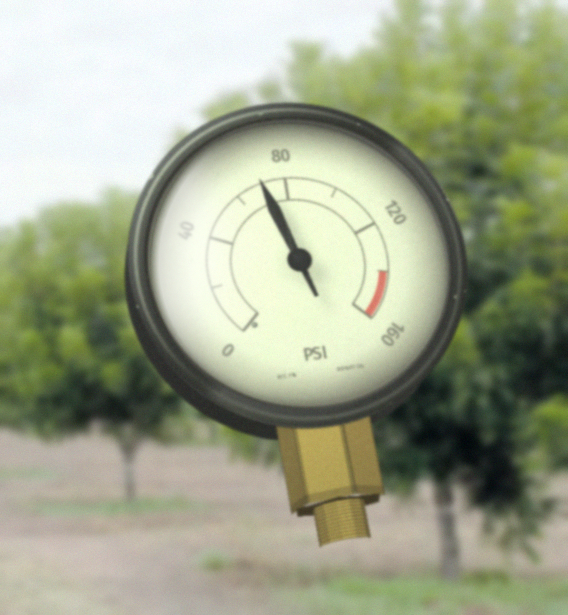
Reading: psi 70
